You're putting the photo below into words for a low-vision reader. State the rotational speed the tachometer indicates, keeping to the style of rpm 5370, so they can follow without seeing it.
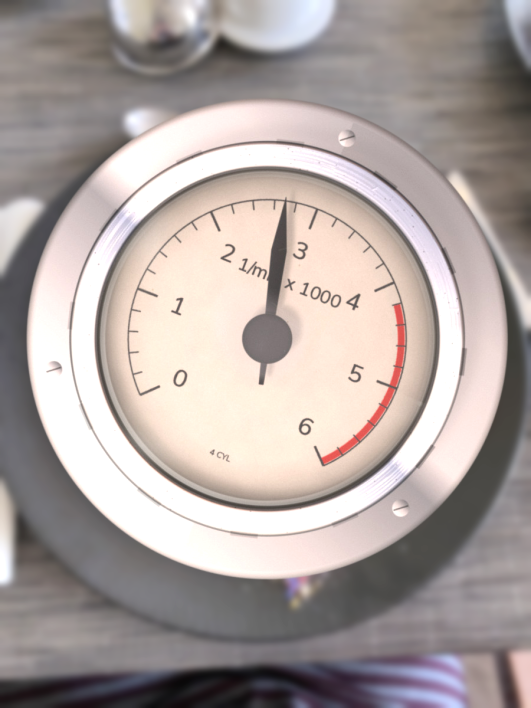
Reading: rpm 2700
